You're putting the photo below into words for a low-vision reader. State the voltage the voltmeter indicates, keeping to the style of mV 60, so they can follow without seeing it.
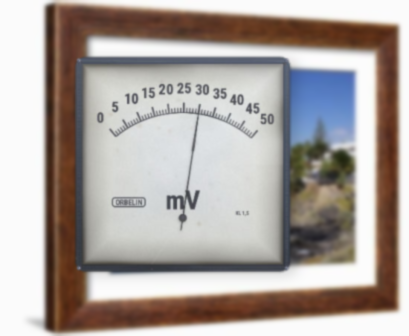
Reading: mV 30
